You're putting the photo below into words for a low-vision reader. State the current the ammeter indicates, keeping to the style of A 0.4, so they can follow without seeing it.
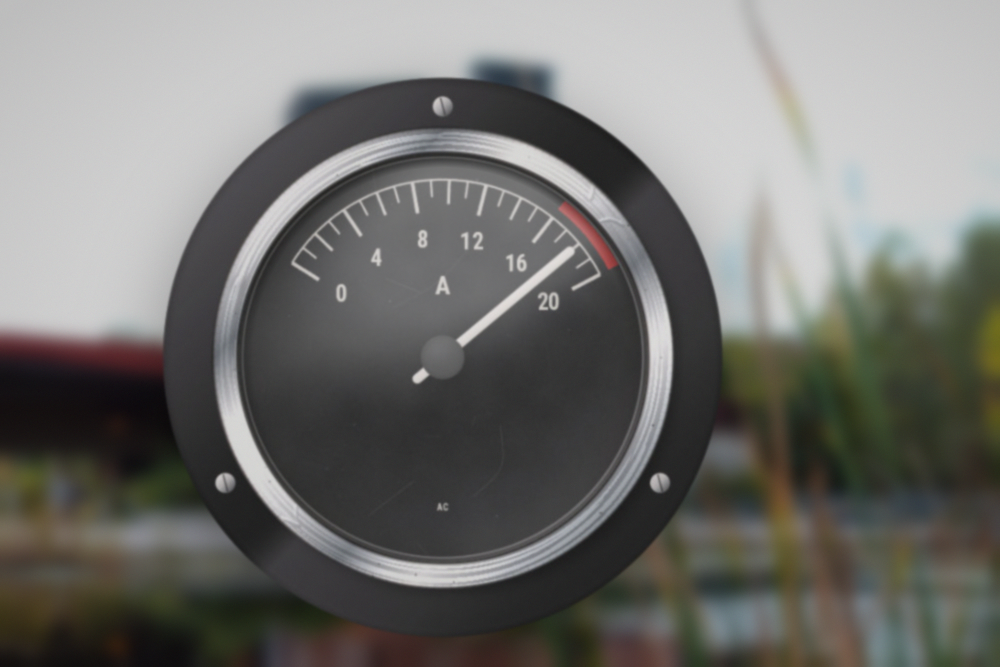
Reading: A 18
